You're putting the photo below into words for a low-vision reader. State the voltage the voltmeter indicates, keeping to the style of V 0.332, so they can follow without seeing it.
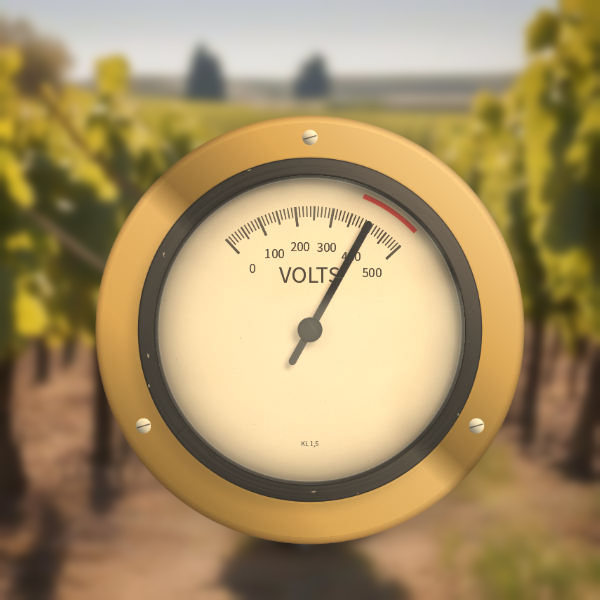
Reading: V 400
